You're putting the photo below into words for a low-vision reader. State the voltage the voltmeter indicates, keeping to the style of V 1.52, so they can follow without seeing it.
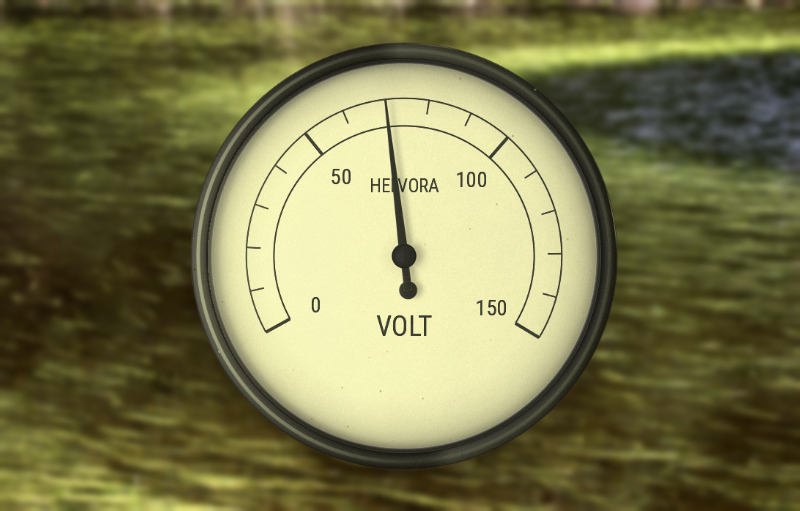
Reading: V 70
